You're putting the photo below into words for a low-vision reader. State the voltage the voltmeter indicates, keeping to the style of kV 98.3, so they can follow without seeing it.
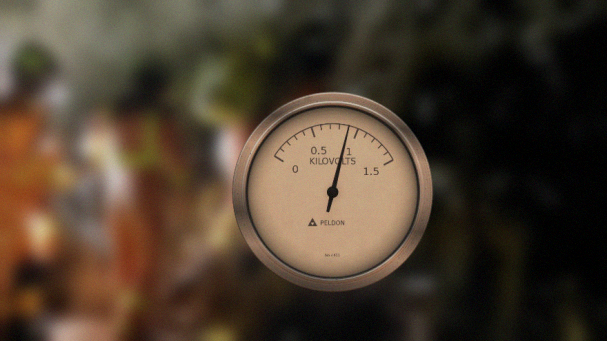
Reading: kV 0.9
